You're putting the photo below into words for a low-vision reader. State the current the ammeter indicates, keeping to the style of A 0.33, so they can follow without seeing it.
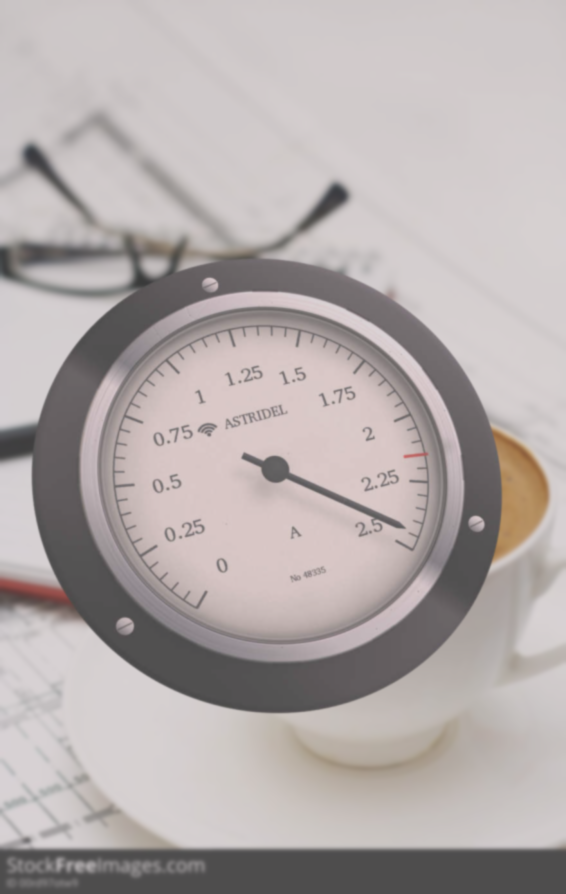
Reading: A 2.45
